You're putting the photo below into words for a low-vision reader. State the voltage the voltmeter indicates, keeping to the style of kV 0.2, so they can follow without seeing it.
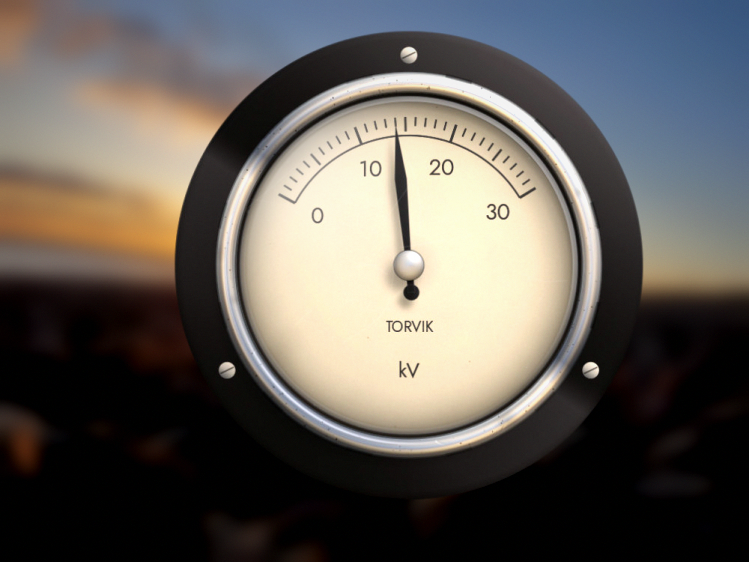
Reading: kV 14
